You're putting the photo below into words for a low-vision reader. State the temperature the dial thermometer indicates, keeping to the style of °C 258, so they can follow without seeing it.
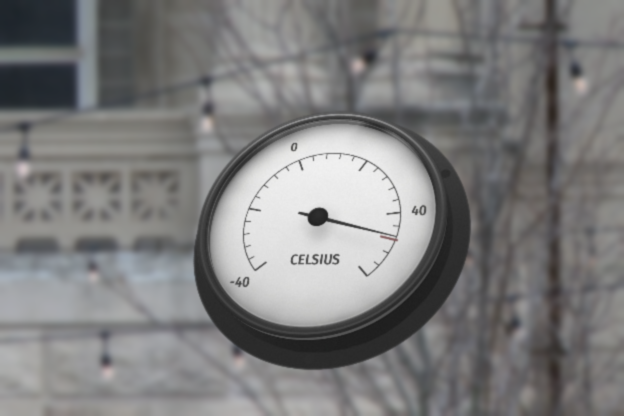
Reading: °C 48
